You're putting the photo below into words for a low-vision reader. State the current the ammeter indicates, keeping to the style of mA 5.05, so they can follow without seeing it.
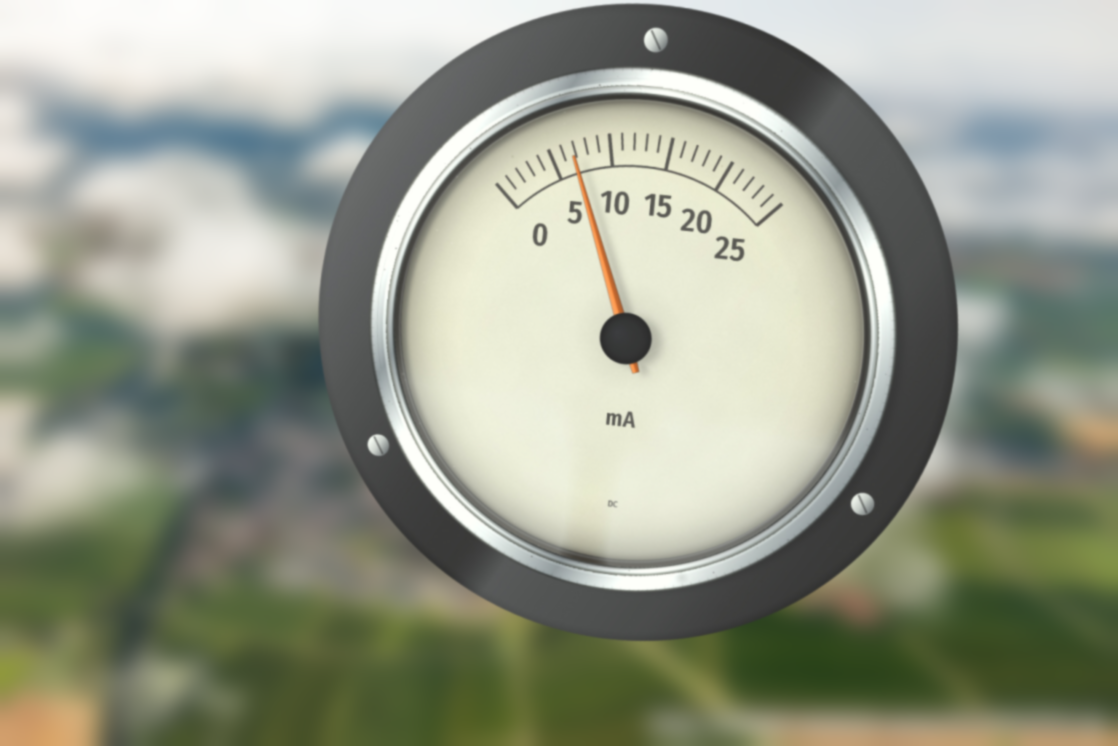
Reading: mA 7
